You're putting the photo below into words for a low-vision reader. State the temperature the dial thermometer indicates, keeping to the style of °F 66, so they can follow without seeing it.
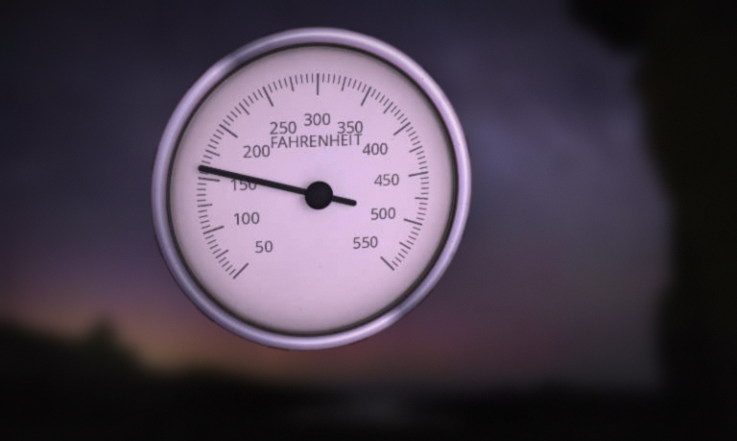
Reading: °F 160
